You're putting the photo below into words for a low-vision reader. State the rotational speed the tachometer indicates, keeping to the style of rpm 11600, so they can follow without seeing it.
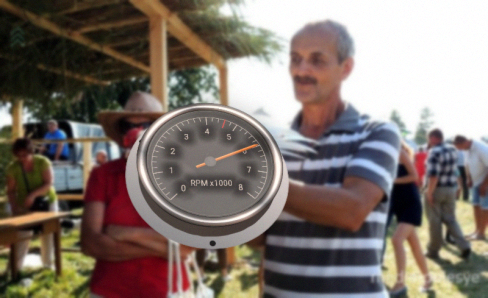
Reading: rpm 6000
